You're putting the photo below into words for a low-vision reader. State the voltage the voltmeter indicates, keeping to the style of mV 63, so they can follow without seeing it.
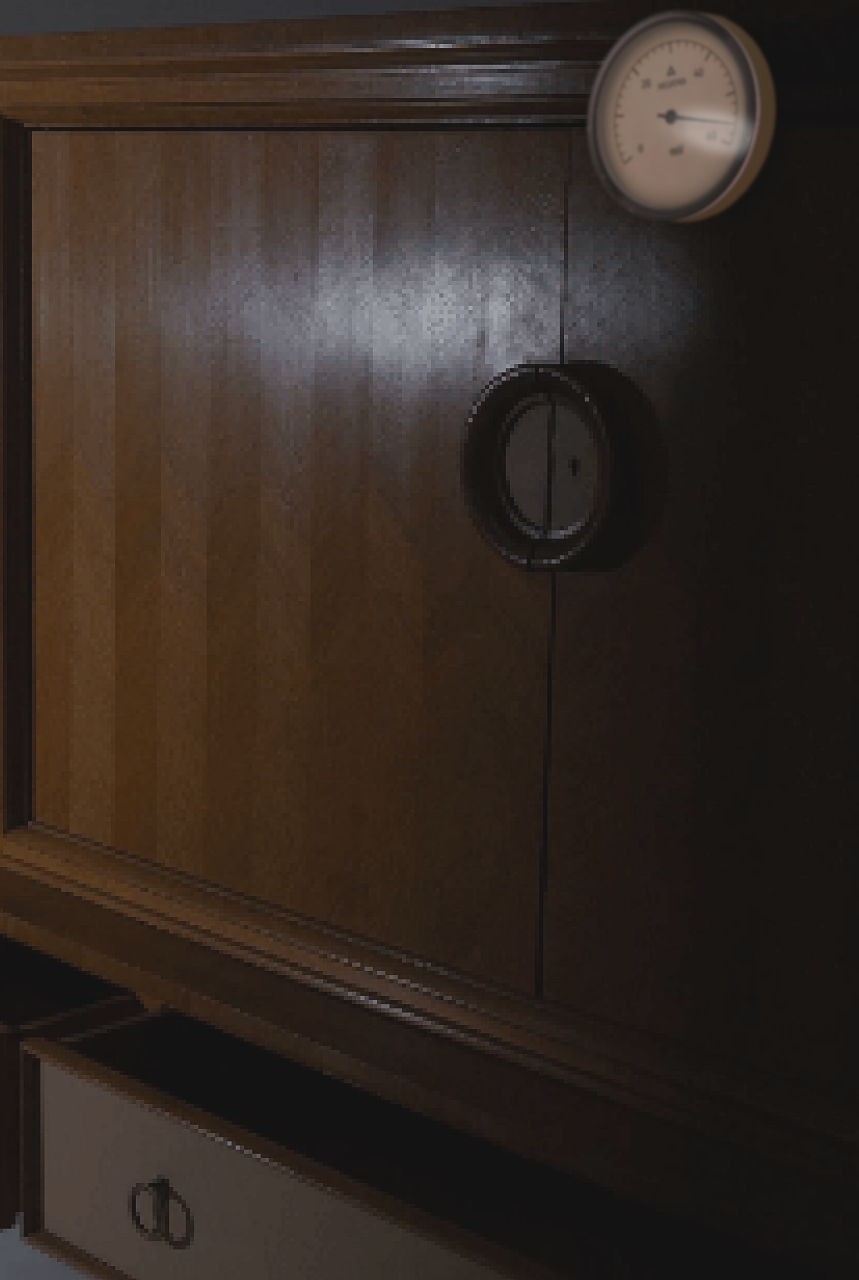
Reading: mV 56
